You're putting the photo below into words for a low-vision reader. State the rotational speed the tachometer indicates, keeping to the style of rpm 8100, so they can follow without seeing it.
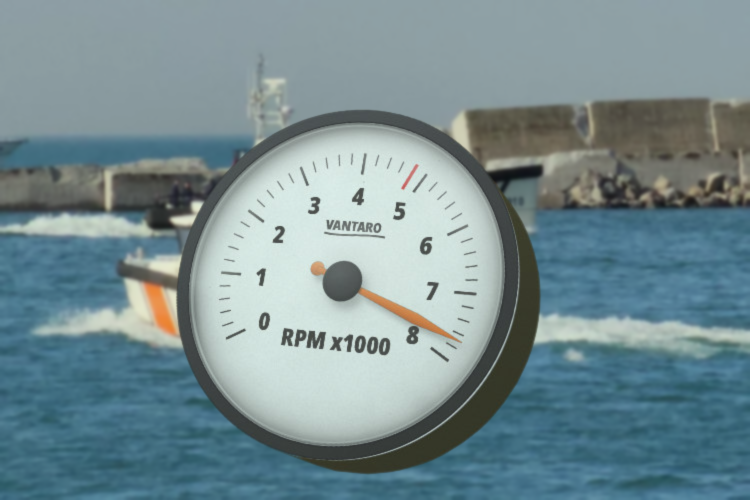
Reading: rpm 7700
